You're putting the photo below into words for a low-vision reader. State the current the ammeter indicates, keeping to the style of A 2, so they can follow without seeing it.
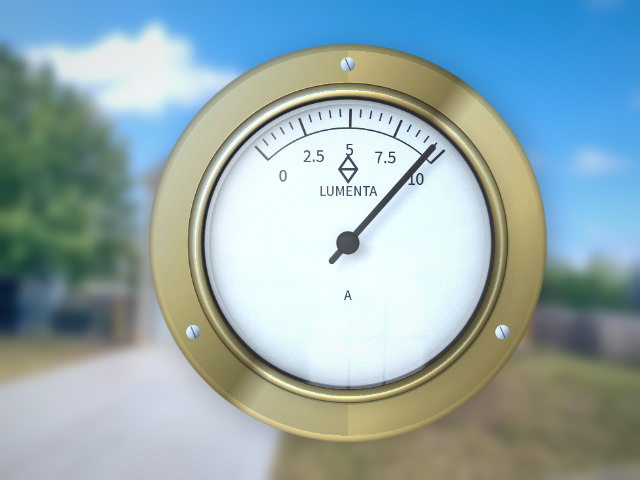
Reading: A 9.5
